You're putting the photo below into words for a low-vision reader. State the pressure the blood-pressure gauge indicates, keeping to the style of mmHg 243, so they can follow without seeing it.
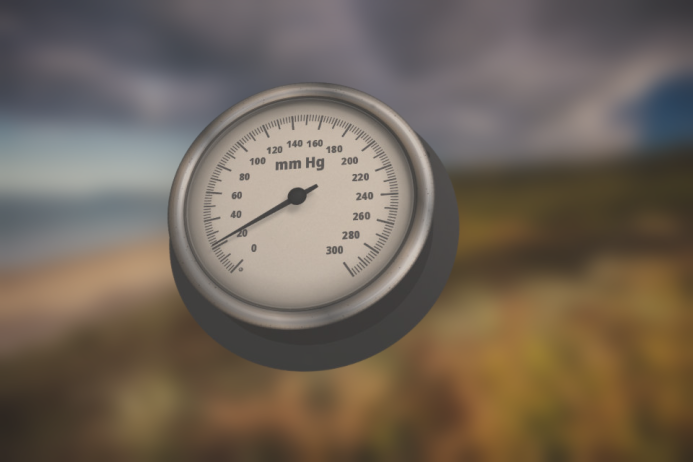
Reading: mmHg 20
